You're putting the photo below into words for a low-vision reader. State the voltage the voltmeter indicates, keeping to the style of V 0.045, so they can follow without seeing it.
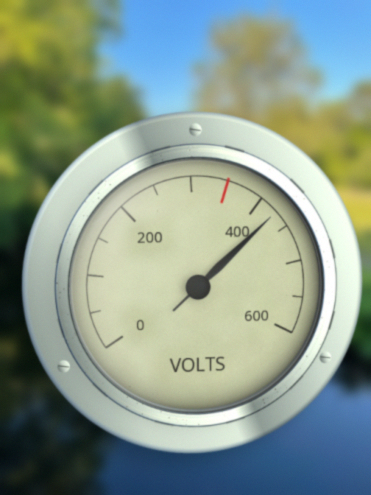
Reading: V 425
